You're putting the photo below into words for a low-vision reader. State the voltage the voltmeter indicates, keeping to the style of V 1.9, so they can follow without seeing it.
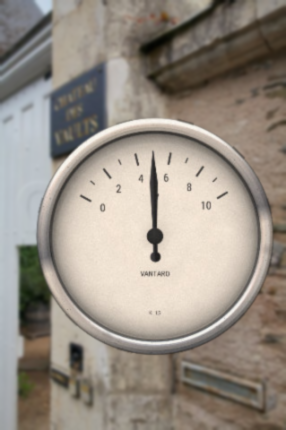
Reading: V 5
